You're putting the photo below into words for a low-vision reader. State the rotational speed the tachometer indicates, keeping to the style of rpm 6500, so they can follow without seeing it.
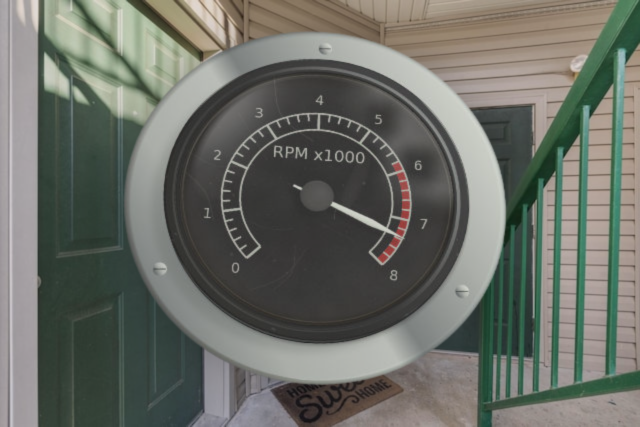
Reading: rpm 7400
